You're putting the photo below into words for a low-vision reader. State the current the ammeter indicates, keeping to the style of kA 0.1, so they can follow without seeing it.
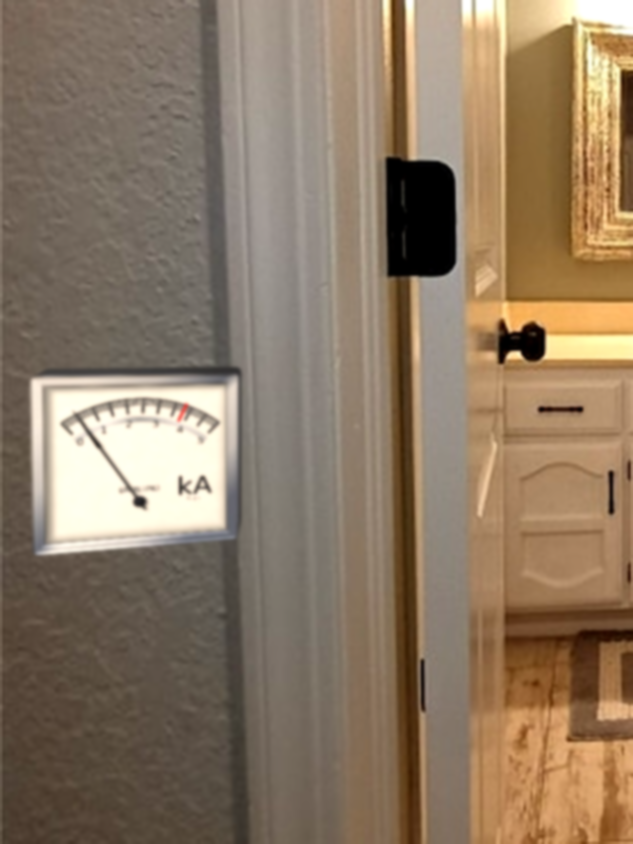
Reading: kA 0.5
